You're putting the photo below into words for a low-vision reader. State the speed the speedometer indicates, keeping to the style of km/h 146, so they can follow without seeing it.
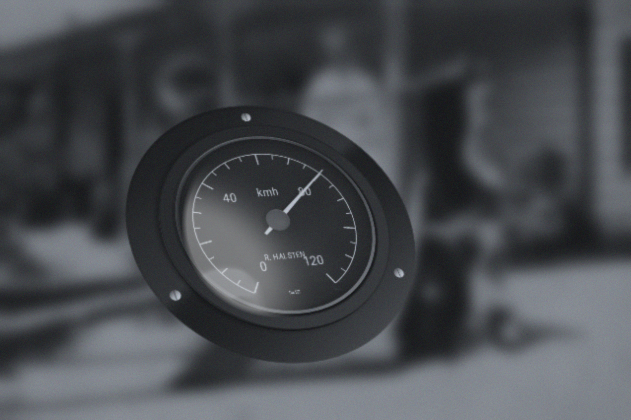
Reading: km/h 80
